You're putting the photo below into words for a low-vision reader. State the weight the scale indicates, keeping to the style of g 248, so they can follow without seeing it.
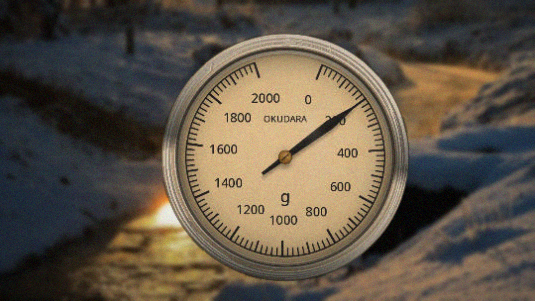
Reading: g 200
